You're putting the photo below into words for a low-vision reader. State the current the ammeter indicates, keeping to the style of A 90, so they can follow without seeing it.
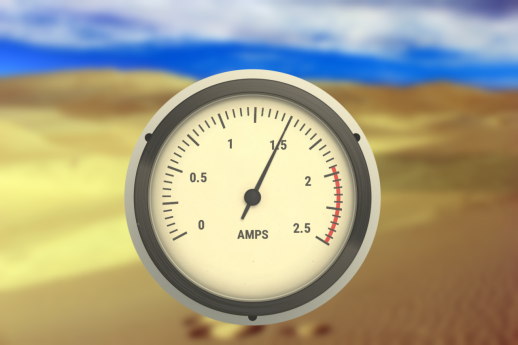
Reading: A 1.5
